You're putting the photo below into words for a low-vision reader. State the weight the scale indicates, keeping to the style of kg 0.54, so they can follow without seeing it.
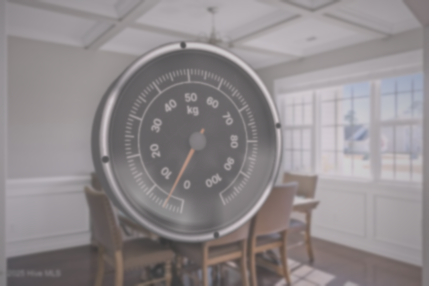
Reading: kg 5
